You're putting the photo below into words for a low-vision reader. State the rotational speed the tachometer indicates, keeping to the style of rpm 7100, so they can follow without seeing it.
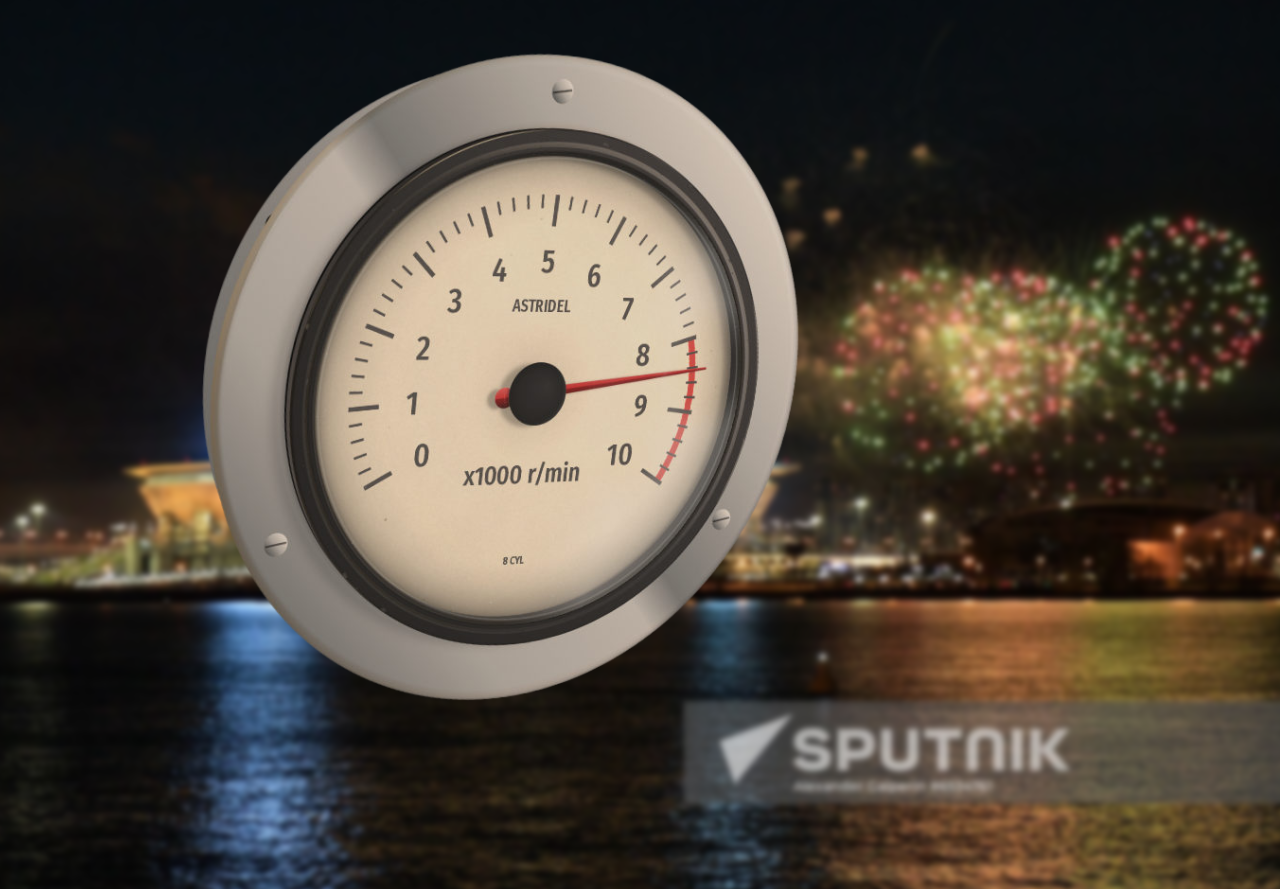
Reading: rpm 8400
